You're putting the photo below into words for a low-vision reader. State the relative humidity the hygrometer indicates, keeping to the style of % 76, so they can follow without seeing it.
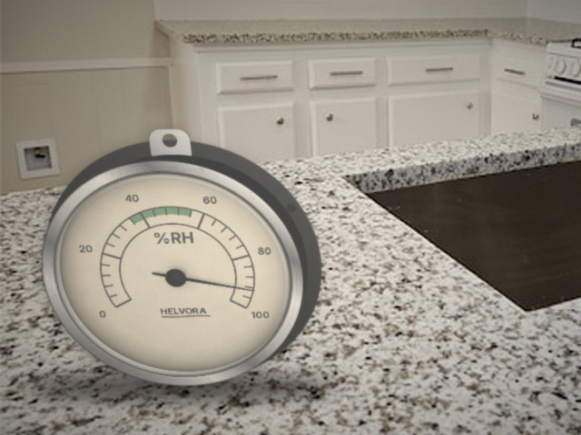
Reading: % 92
